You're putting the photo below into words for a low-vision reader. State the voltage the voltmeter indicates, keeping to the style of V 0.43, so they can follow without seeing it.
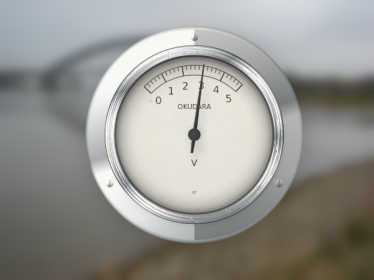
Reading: V 3
